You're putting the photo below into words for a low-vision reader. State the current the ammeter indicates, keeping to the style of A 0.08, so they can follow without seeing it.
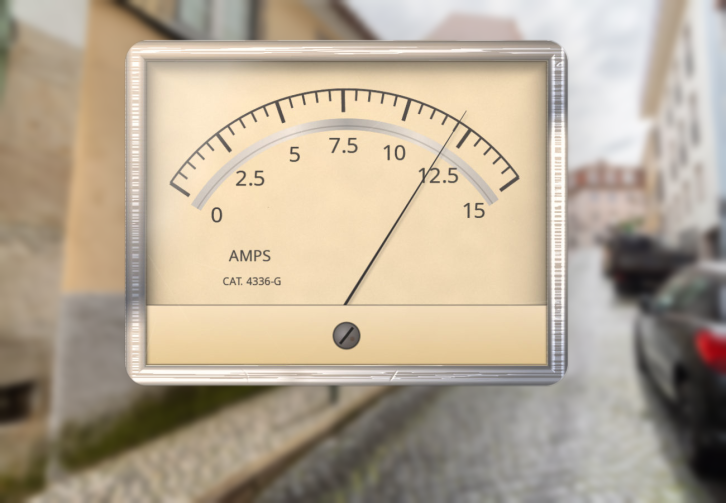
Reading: A 12
